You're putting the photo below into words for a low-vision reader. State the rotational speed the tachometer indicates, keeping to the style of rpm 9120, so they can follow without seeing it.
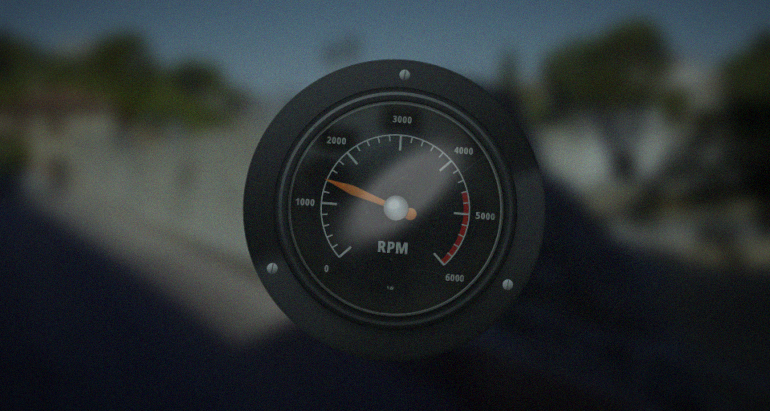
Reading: rpm 1400
